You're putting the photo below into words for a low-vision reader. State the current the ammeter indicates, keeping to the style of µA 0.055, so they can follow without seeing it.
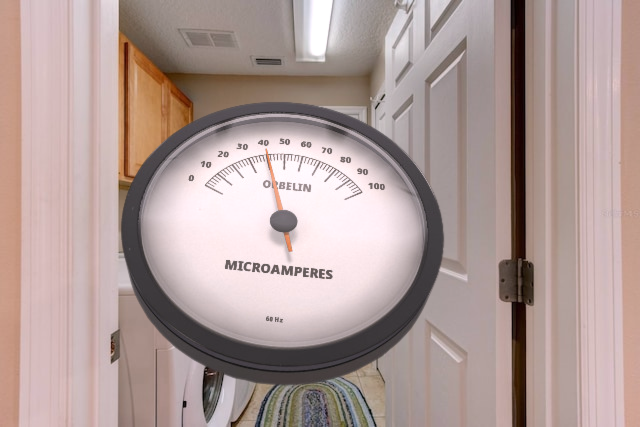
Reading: µA 40
